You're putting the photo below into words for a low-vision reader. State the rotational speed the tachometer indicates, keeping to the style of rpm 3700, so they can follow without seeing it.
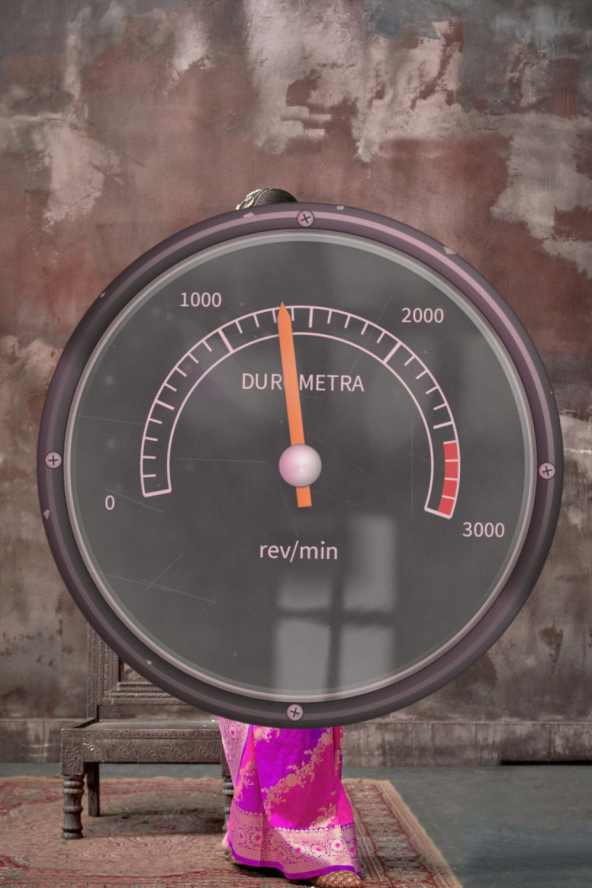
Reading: rpm 1350
